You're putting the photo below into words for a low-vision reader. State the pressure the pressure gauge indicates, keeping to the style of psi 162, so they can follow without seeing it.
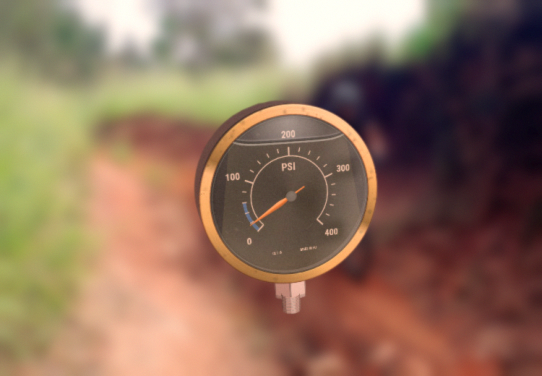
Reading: psi 20
